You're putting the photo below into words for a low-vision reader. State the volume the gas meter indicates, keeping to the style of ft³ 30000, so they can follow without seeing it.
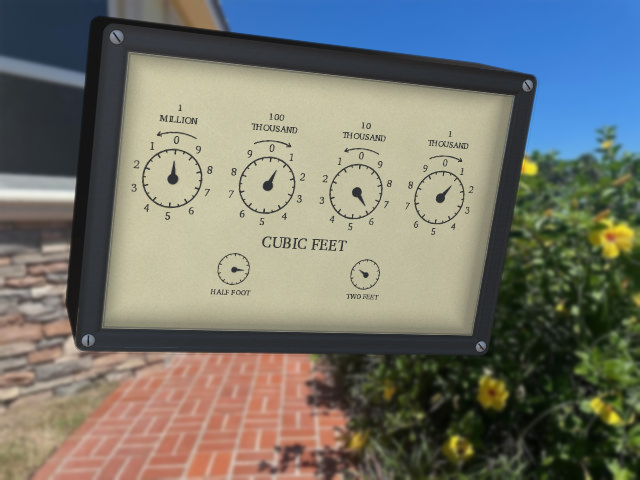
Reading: ft³ 6100
